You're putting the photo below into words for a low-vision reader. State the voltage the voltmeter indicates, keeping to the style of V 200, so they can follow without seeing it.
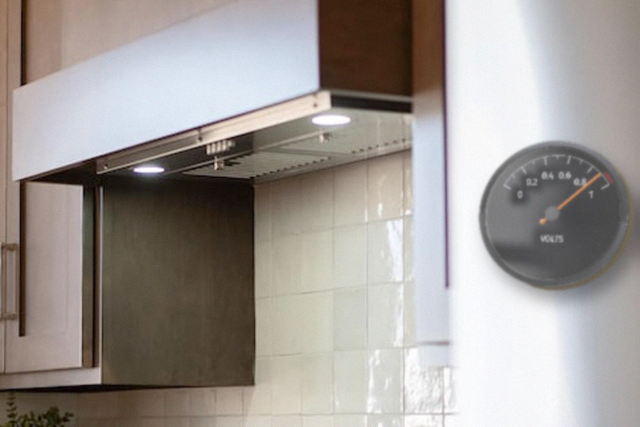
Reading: V 0.9
